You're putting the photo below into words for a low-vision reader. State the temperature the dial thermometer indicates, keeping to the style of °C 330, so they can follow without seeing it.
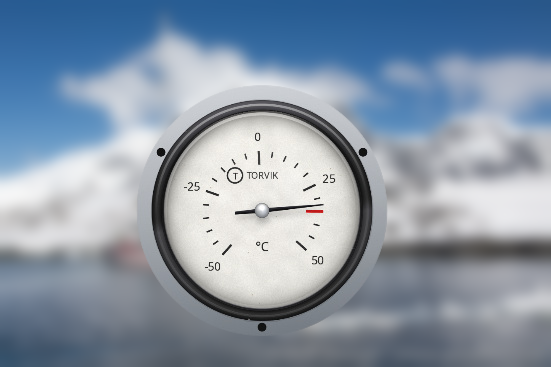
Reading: °C 32.5
